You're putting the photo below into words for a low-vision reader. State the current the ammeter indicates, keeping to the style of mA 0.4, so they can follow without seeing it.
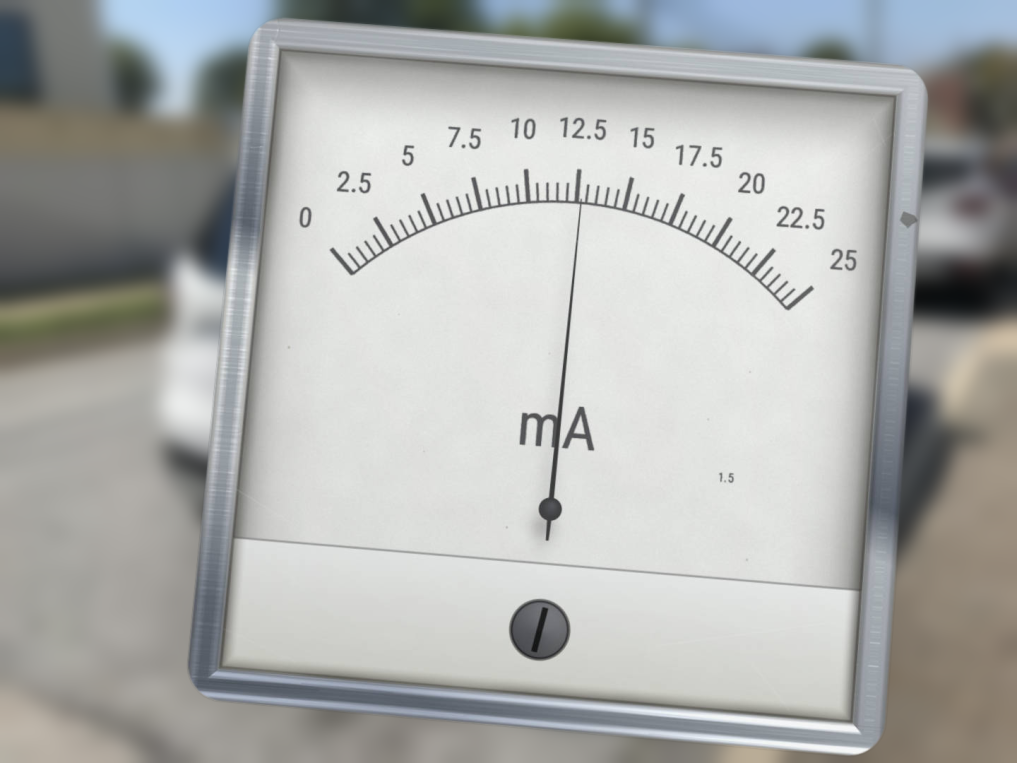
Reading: mA 12.75
